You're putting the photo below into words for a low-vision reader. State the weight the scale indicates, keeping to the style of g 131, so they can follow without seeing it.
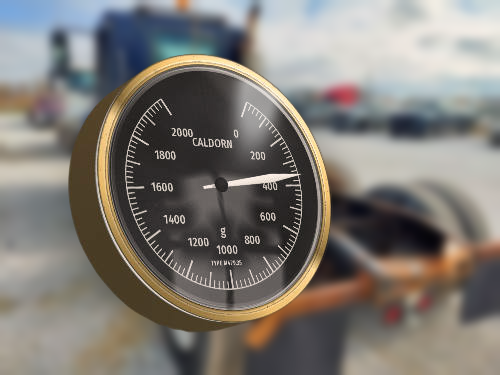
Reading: g 360
